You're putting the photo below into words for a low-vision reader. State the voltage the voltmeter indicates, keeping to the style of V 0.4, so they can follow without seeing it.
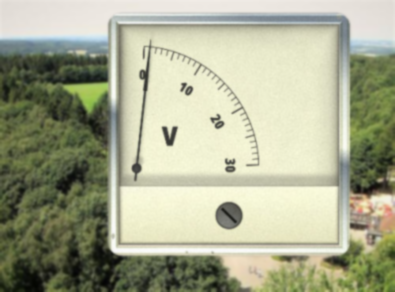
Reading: V 1
